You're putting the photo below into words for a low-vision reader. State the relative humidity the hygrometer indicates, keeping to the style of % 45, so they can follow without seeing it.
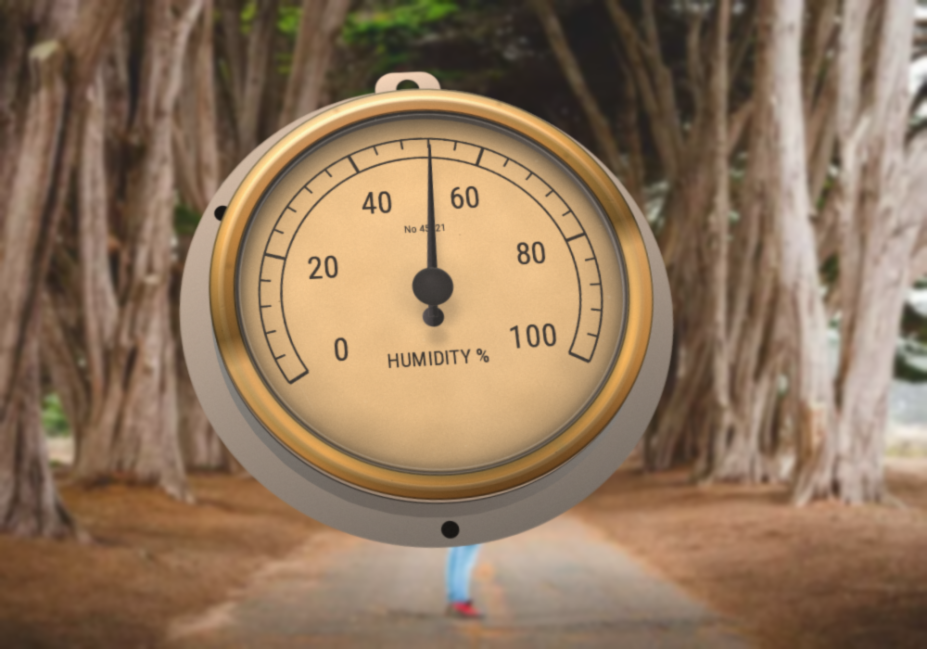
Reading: % 52
